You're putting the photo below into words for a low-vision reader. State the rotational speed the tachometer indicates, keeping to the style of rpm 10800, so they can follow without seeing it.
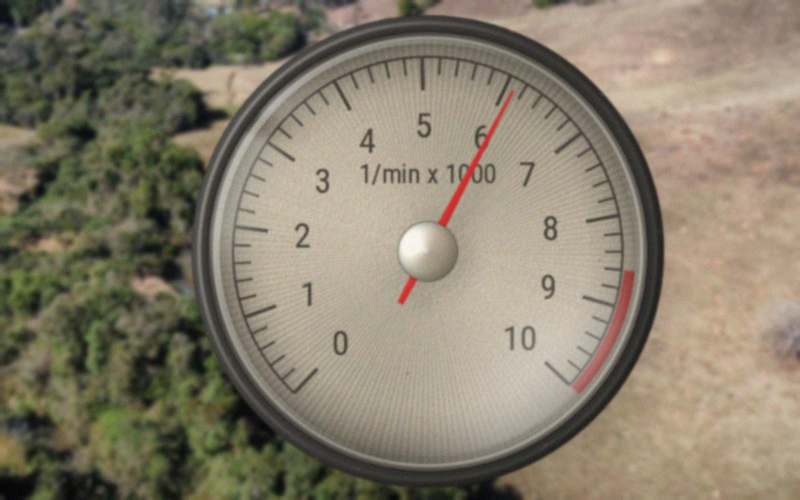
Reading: rpm 6100
